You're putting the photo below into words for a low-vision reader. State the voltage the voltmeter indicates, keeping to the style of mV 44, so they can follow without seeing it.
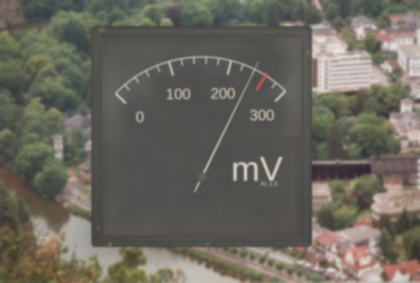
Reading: mV 240
